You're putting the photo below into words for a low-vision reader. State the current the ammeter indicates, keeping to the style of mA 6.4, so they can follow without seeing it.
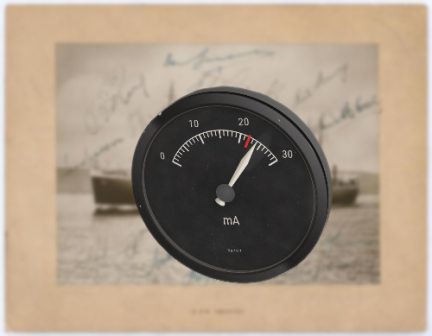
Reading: mA 24
